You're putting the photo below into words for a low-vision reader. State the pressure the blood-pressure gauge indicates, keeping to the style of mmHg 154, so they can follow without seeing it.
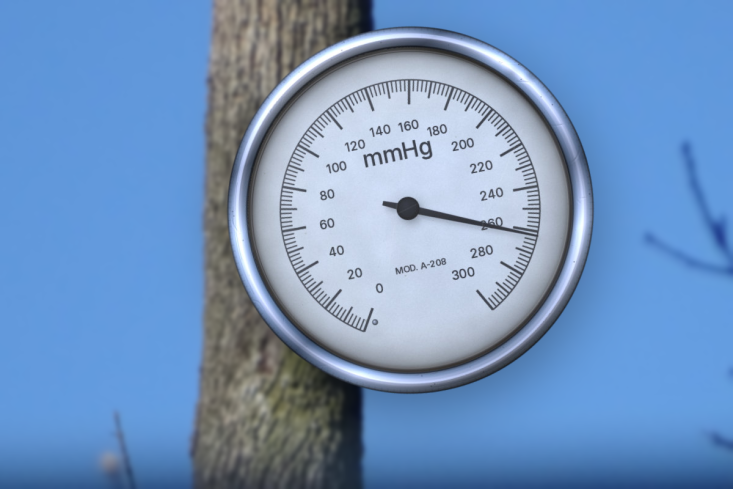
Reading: mmHg 262
